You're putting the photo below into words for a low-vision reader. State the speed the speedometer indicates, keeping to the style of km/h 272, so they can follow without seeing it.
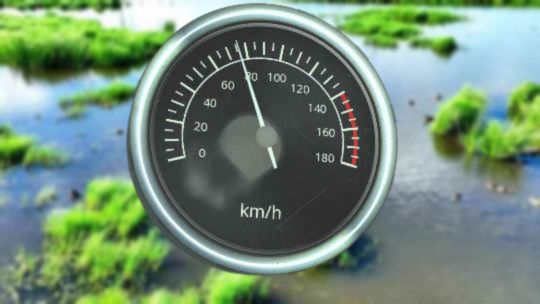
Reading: km/h 75
